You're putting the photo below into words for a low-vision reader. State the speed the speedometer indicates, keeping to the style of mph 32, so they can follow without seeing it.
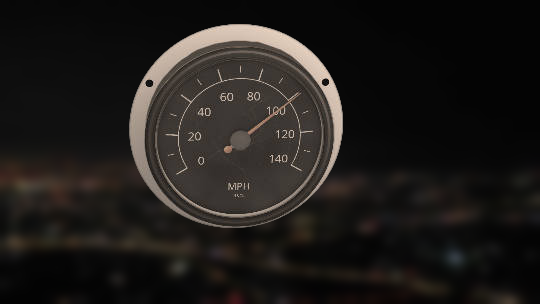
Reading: mph 100
